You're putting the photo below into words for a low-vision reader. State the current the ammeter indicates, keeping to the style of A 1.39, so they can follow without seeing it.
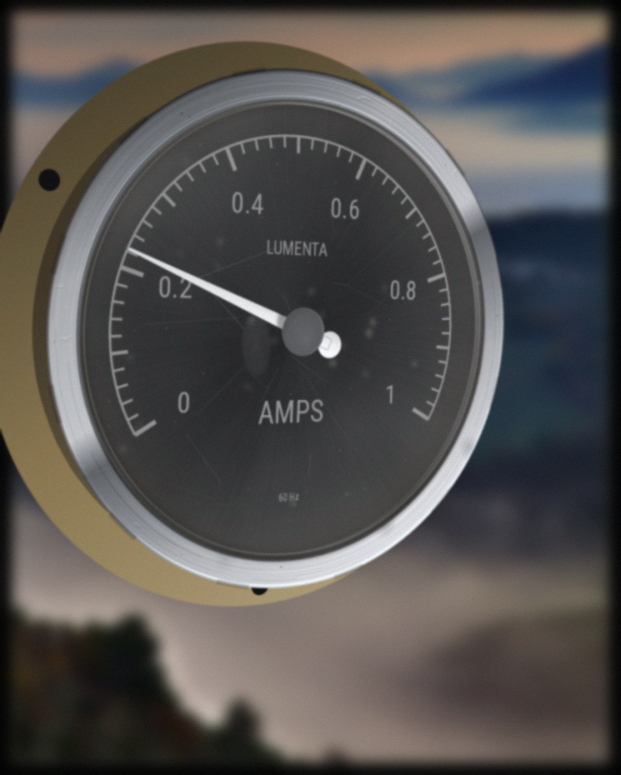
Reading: A 0.22
